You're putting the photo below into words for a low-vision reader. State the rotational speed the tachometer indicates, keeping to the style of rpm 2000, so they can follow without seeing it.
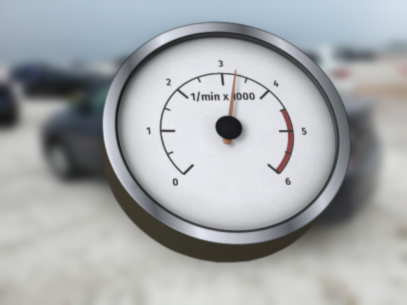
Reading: rpm 3250
